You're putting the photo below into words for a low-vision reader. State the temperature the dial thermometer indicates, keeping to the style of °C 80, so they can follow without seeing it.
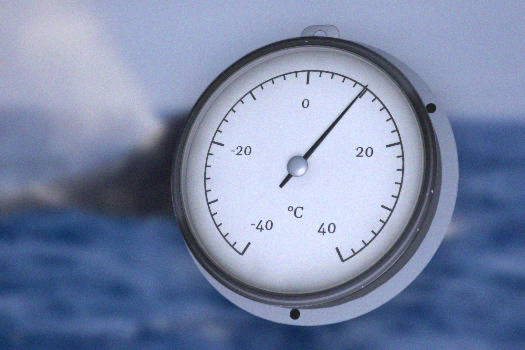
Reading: °C 10
